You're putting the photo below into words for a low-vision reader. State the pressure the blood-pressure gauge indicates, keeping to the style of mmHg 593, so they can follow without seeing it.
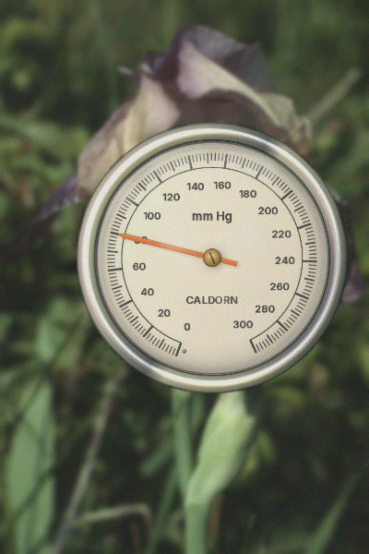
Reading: mmHg 80
